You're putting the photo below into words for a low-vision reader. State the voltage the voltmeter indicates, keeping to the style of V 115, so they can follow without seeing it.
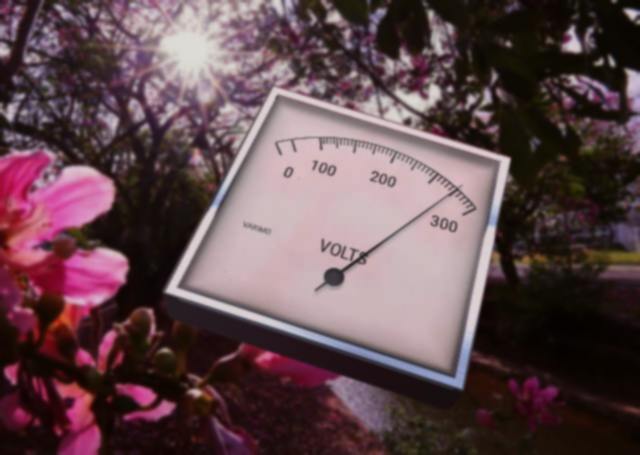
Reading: V 275
